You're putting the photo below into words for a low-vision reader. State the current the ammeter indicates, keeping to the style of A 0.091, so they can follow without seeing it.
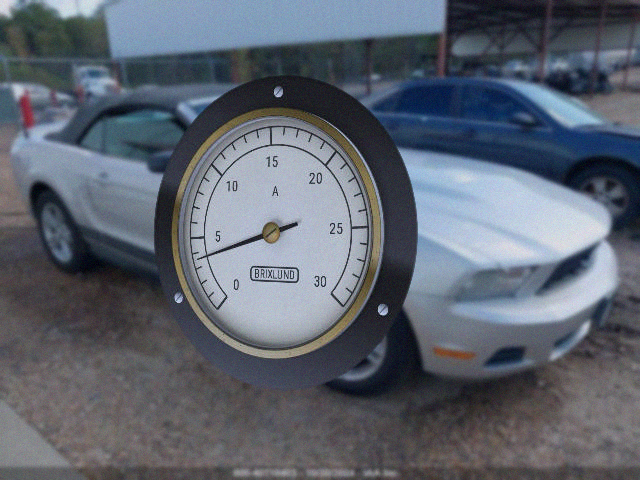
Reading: A 3.5
